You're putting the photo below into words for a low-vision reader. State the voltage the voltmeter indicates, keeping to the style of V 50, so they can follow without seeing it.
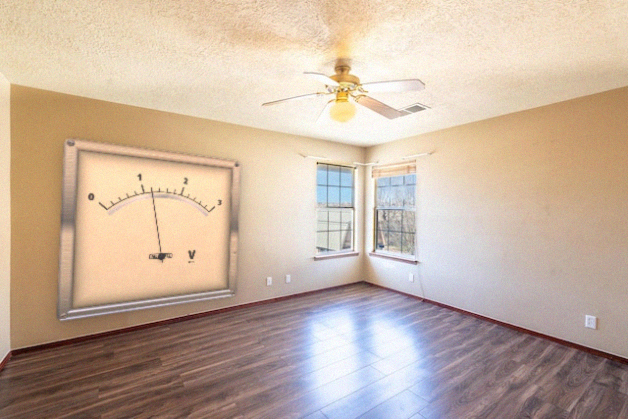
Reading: V 1.2
